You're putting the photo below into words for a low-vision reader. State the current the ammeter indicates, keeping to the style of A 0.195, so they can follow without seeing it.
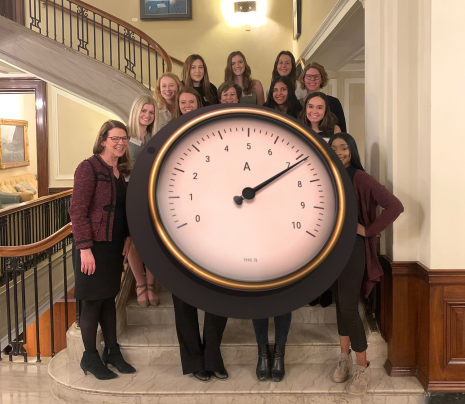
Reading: A 7.2
